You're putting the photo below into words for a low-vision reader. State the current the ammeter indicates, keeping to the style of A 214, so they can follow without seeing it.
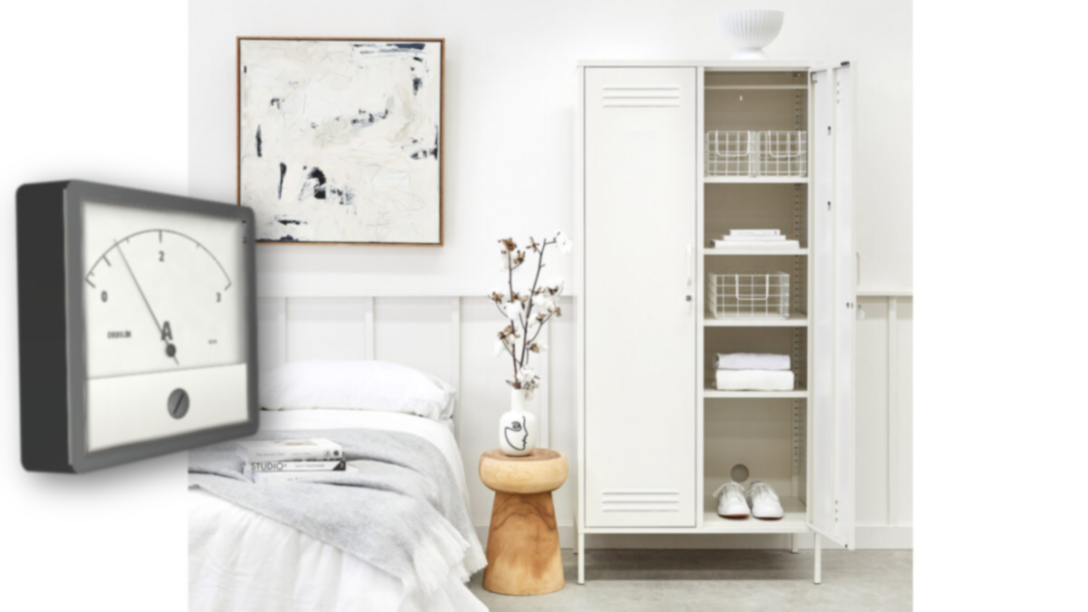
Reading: A 1.25
